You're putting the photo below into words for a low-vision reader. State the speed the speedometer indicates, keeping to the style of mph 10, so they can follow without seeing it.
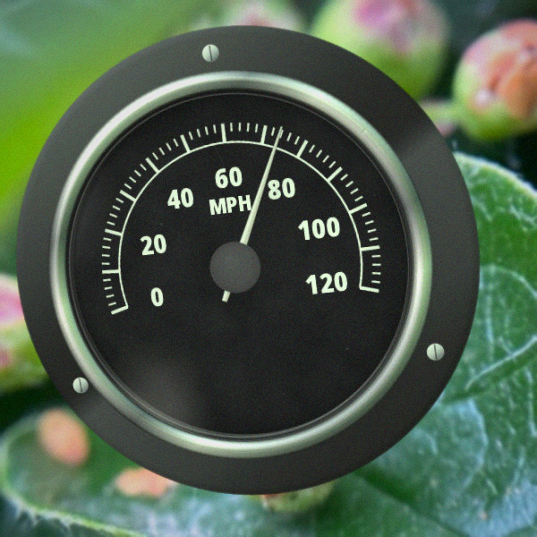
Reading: mph 74
